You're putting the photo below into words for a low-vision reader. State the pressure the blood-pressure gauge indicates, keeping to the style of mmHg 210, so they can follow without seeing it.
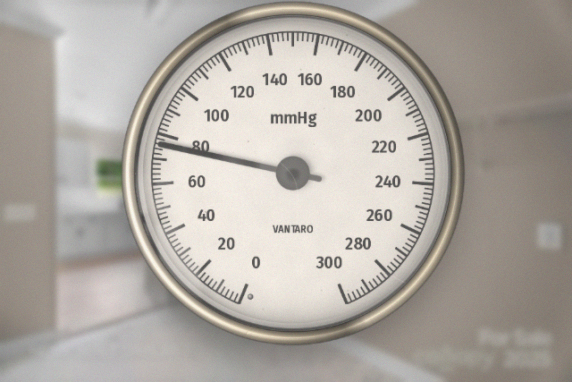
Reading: mmHg 76
